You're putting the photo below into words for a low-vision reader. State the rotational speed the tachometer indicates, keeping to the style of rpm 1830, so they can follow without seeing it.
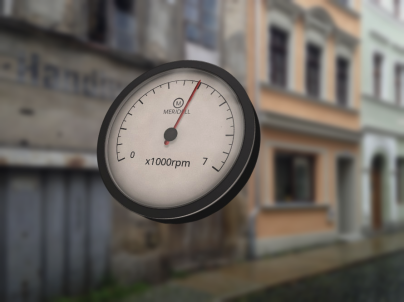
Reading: rpm 4000
